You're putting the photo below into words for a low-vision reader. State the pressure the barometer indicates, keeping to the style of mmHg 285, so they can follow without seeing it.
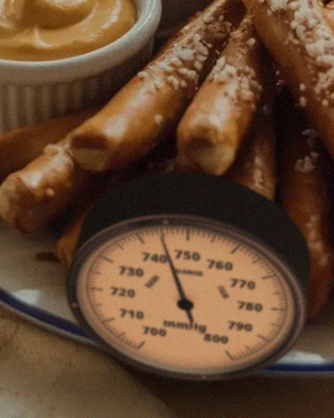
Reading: mmHg 745
